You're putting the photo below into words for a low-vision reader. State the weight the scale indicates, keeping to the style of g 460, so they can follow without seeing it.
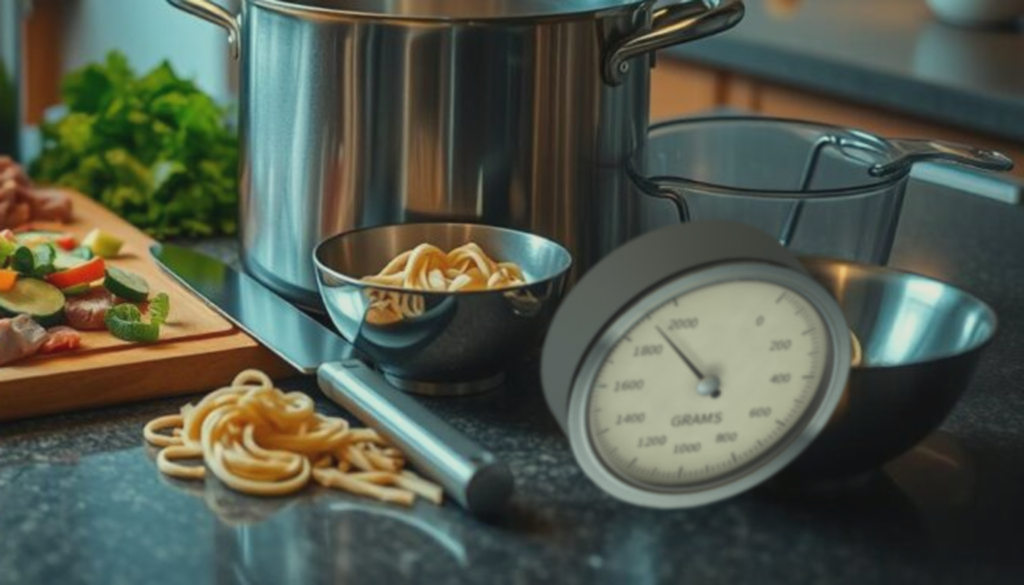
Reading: g 1900
